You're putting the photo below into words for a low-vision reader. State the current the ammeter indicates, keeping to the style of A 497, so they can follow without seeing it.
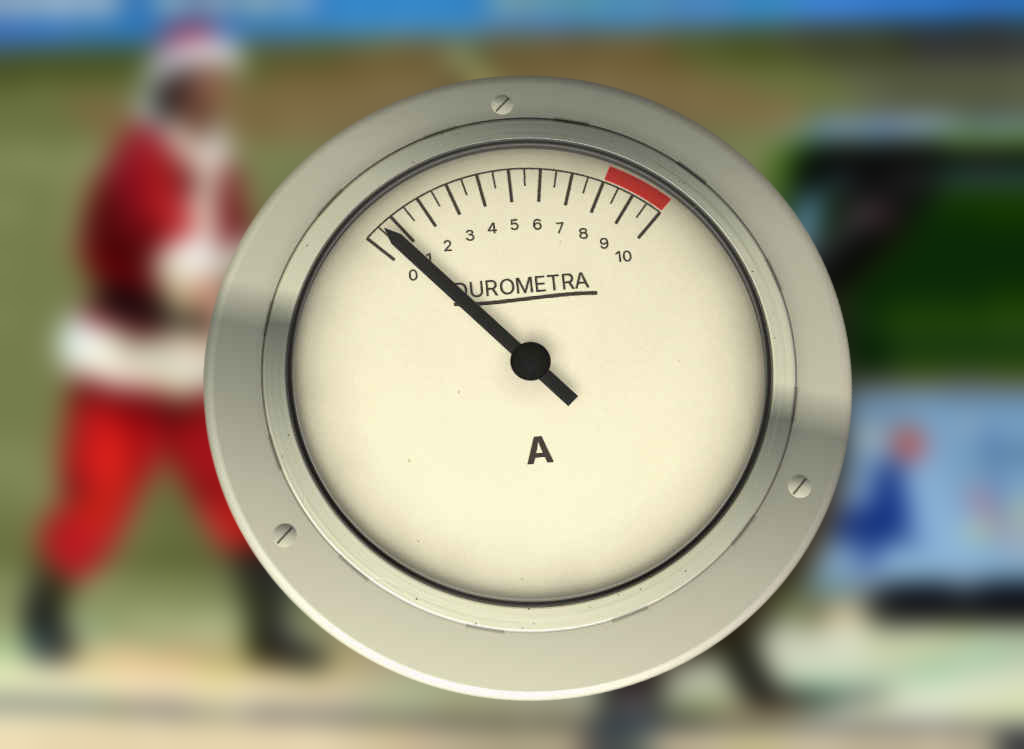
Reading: A 0.5
